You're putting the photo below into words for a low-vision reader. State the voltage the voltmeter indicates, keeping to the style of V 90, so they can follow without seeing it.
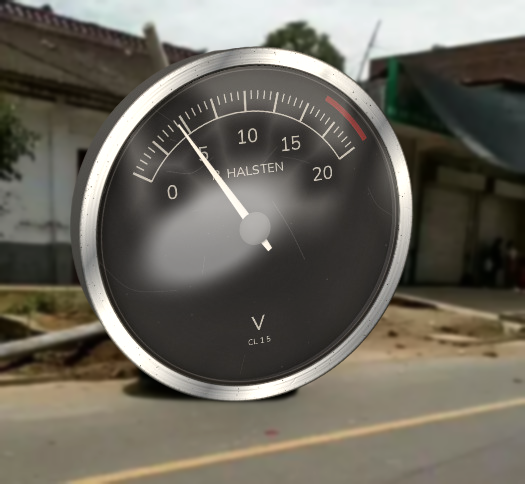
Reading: V 4.5
